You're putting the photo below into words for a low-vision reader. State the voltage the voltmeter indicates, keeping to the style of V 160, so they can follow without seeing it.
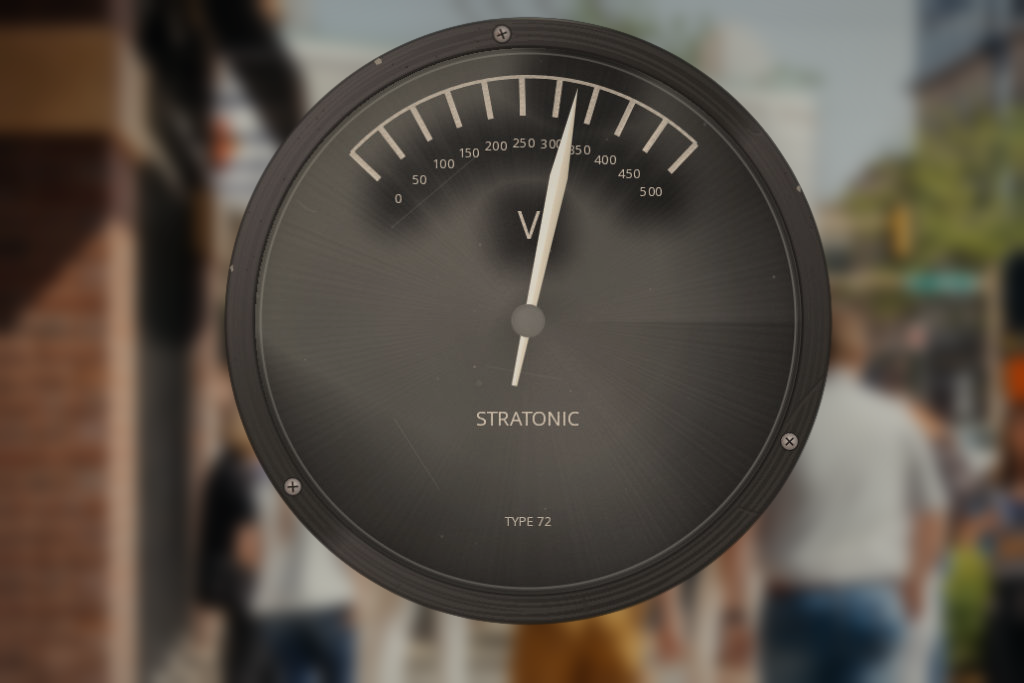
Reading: V 325
